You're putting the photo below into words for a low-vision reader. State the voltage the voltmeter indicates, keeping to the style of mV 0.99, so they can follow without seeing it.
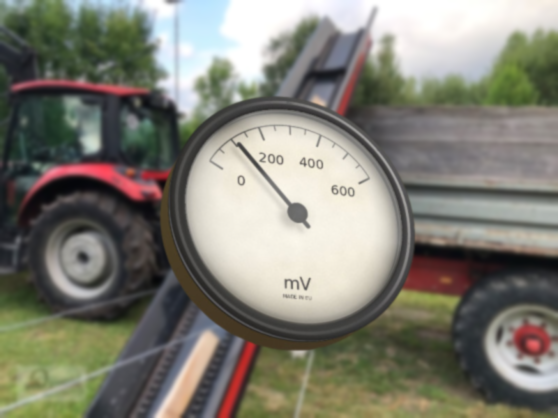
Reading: mV 100
